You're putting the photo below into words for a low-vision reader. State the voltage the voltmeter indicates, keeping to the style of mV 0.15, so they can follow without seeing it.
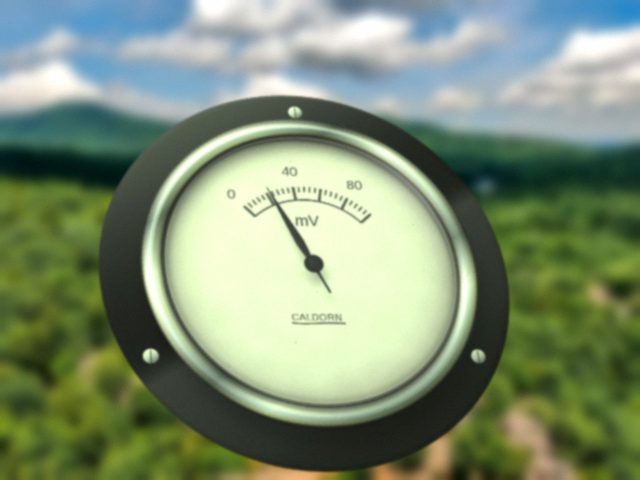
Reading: mV 20
